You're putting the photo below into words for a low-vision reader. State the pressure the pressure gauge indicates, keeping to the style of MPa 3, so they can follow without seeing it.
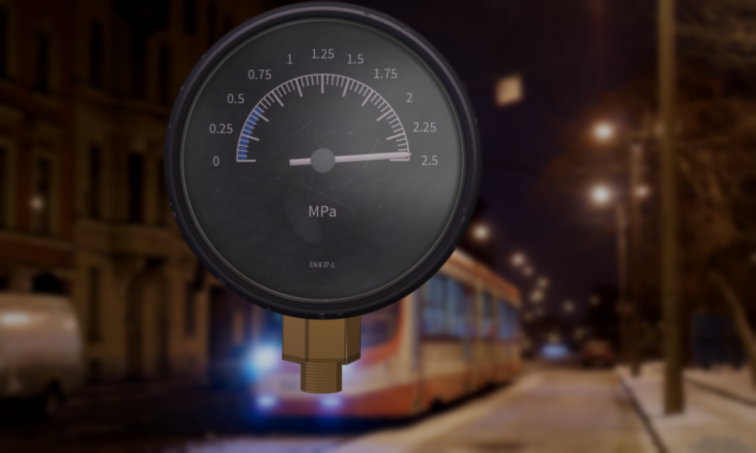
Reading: MPa 2.45
